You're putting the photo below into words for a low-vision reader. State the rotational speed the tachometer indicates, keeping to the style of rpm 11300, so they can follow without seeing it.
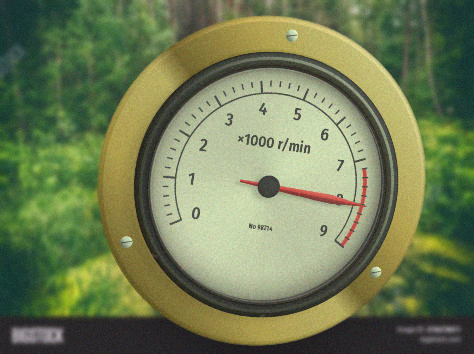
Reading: rpm 8000
